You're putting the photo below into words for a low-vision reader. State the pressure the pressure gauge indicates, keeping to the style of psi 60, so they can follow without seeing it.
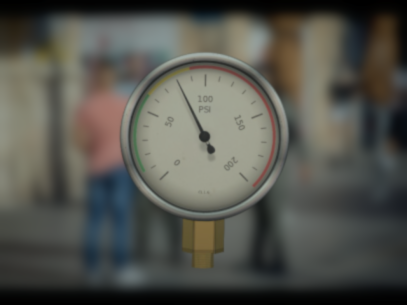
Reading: psi 80
